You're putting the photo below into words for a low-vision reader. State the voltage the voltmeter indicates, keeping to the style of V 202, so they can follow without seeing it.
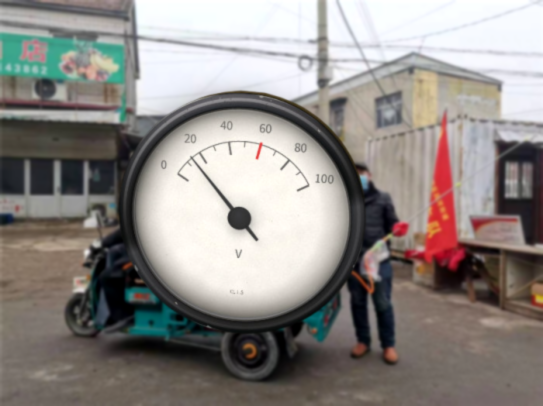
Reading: V 15
